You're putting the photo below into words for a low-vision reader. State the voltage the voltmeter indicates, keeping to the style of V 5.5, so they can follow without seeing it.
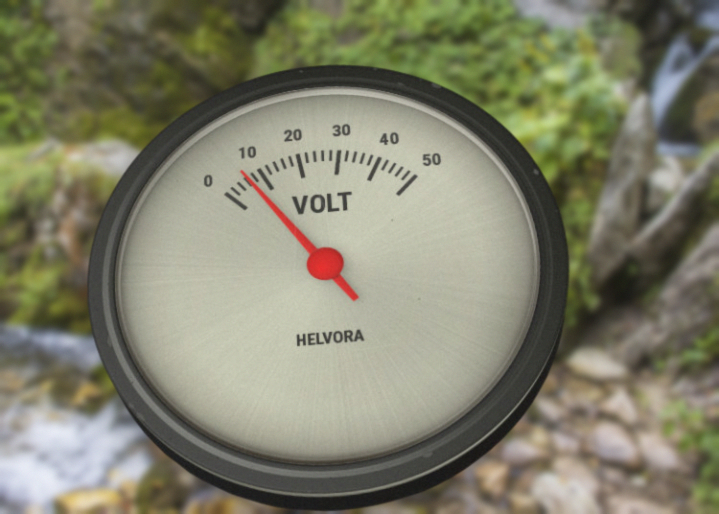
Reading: V 6
